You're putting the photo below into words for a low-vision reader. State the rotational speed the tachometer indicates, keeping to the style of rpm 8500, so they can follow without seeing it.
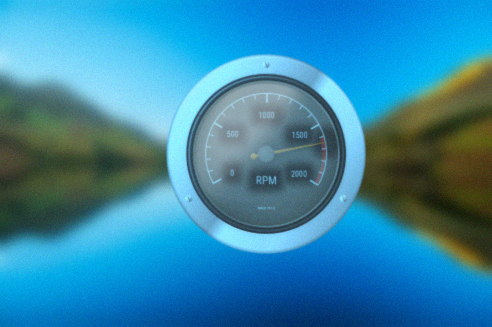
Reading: rpm 1650
